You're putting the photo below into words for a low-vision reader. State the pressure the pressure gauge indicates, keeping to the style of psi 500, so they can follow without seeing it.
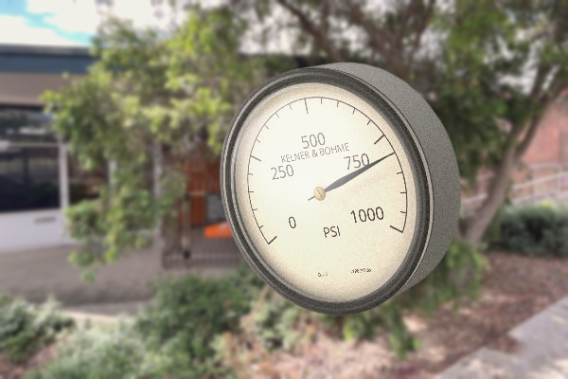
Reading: psi 800
